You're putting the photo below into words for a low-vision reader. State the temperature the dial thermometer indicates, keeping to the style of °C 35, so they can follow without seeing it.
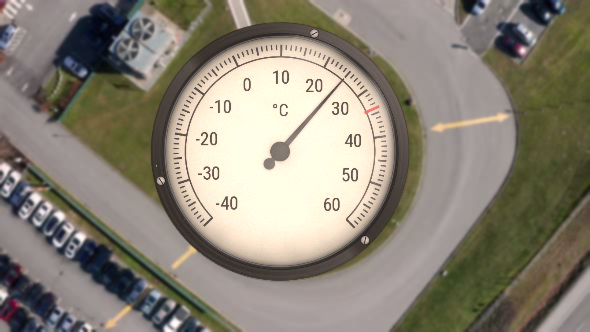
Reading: °C 25
